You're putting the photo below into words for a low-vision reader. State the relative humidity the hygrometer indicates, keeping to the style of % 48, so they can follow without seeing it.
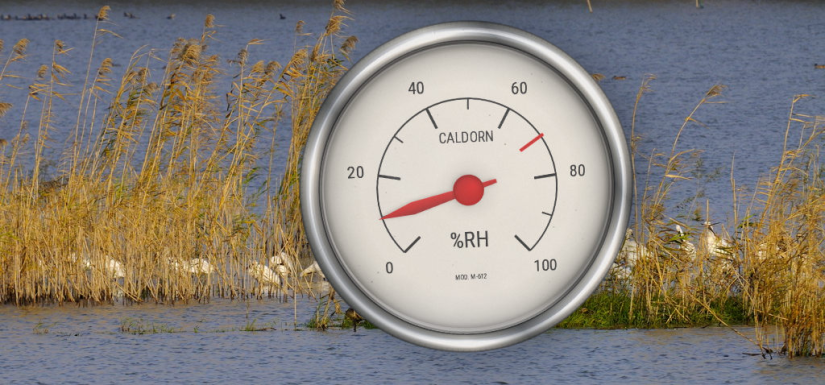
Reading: % 10
